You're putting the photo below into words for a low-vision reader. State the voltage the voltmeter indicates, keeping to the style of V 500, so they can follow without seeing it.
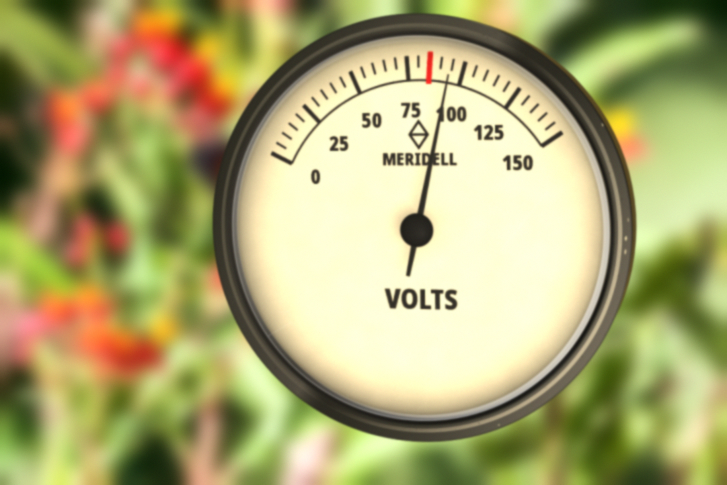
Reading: V 95
